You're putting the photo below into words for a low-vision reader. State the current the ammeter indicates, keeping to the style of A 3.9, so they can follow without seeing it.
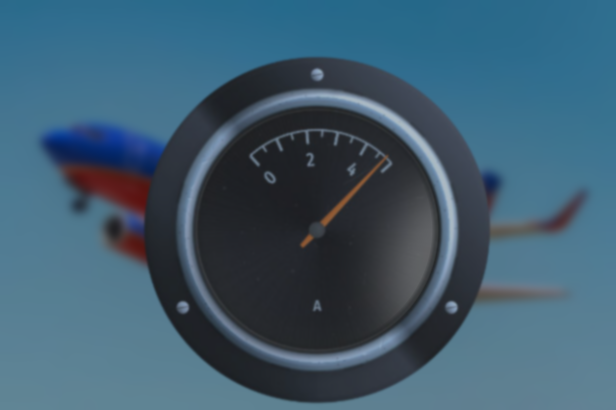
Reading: A 4.75
